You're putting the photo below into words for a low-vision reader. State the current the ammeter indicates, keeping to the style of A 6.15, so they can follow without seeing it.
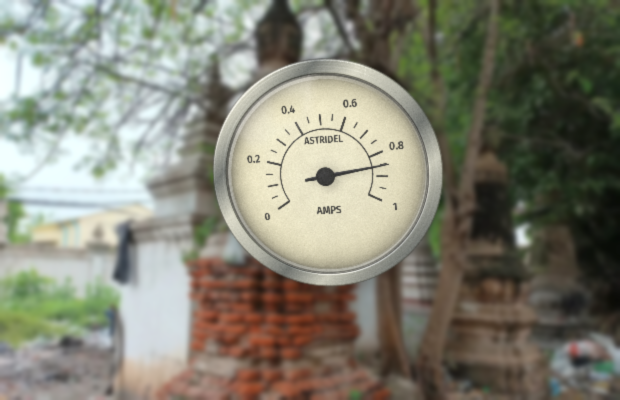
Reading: A 0.85
